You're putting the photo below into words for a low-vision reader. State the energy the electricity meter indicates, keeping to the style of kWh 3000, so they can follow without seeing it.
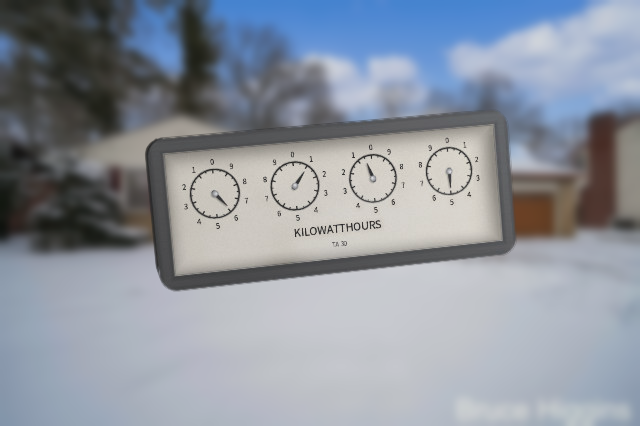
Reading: kWh 6105
